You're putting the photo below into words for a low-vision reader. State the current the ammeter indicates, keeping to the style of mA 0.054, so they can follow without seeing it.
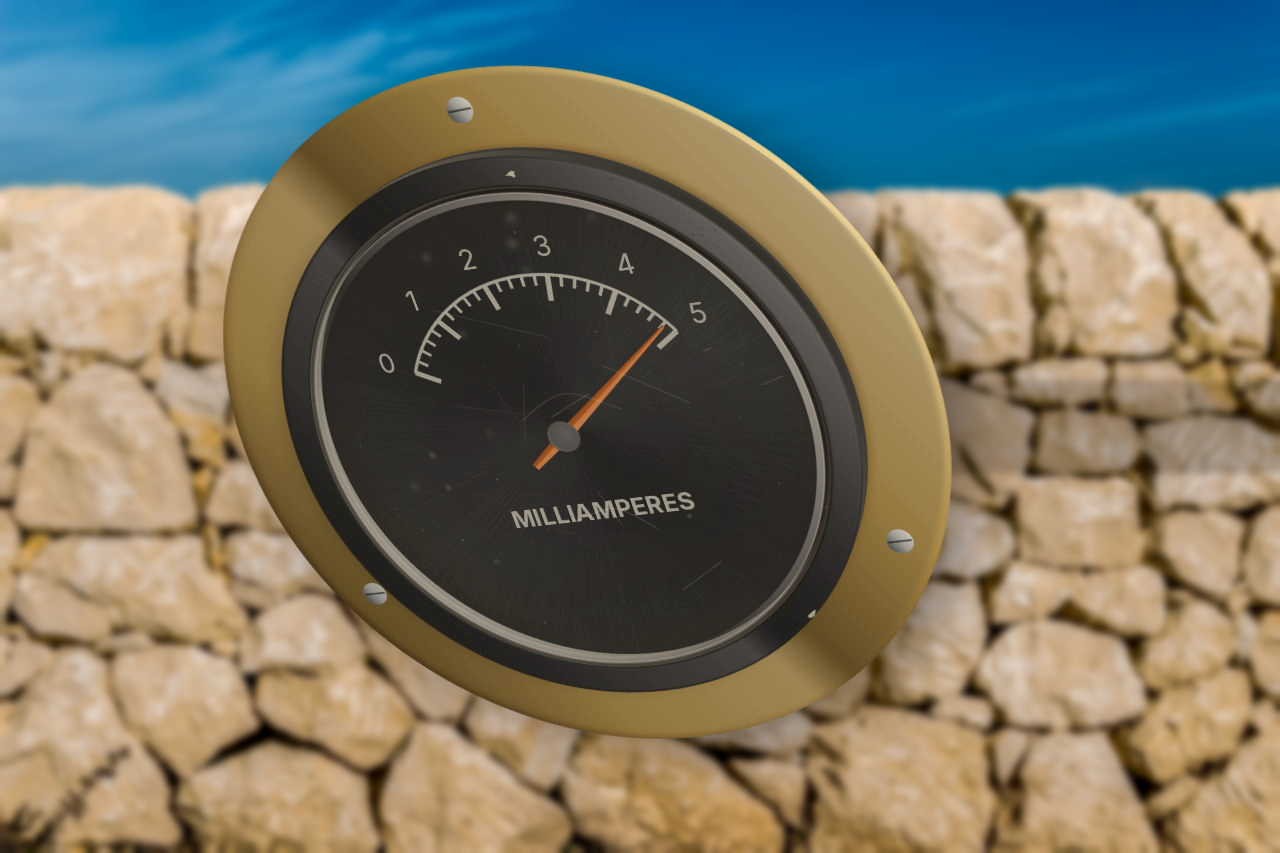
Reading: mA 4.8
